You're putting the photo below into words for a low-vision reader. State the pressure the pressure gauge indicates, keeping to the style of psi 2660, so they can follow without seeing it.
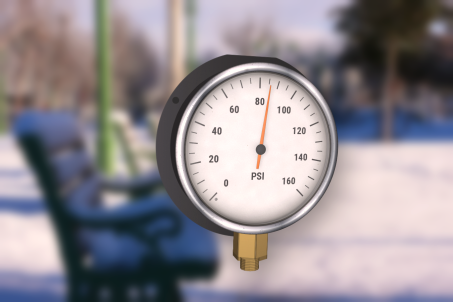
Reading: psi 85
